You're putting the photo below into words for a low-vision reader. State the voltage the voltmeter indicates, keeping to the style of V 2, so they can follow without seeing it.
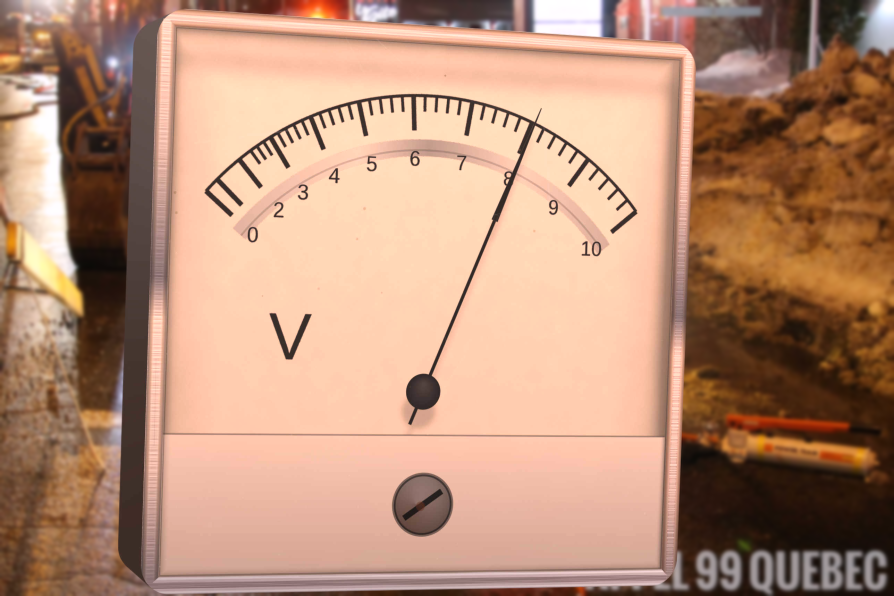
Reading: V 8
